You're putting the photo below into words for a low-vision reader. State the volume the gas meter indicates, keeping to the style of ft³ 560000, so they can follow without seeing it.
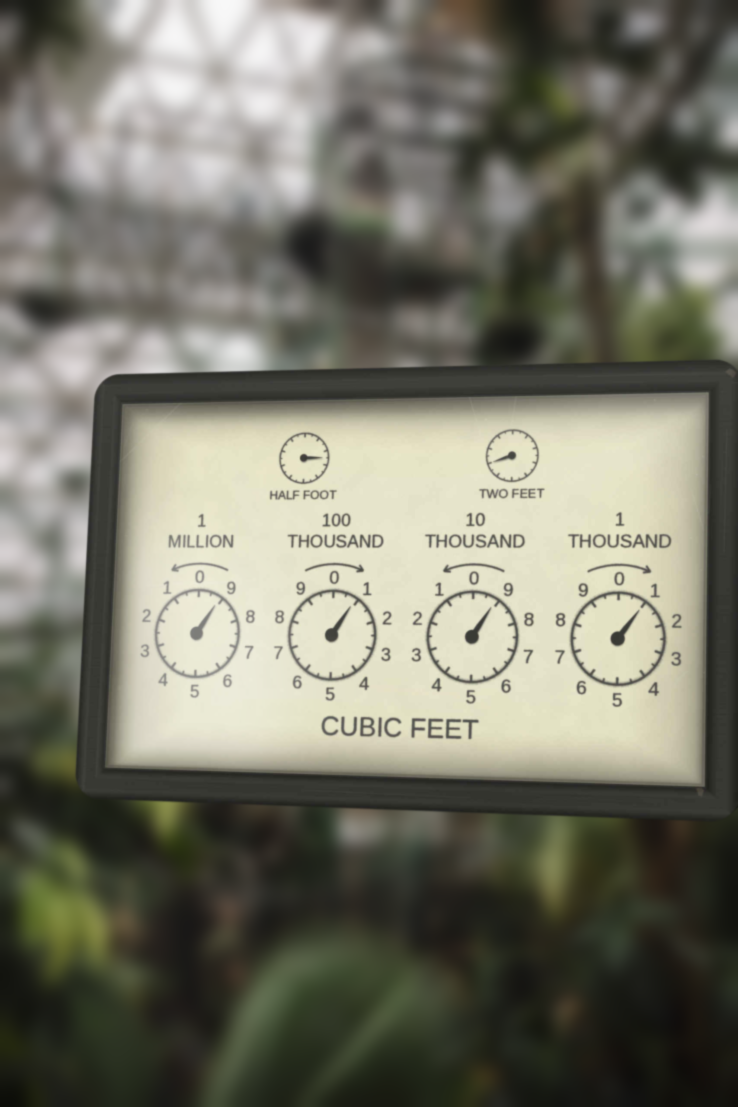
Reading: ft³ 909100
